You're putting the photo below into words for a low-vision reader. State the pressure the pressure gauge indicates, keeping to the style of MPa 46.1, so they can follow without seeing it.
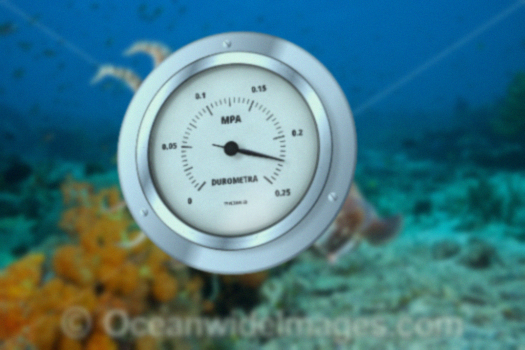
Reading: MPa 0.225
